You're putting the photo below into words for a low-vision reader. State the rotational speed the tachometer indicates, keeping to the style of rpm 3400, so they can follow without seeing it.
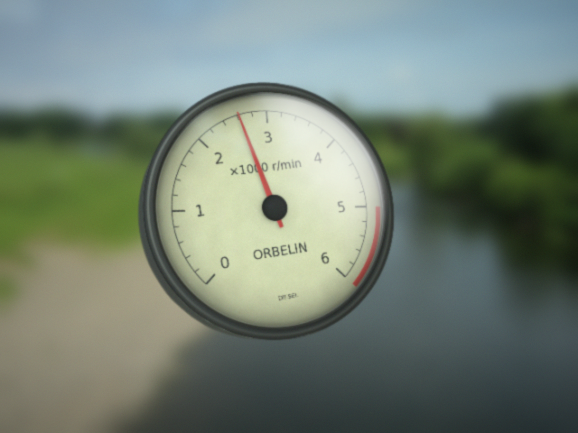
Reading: rpm 2600
